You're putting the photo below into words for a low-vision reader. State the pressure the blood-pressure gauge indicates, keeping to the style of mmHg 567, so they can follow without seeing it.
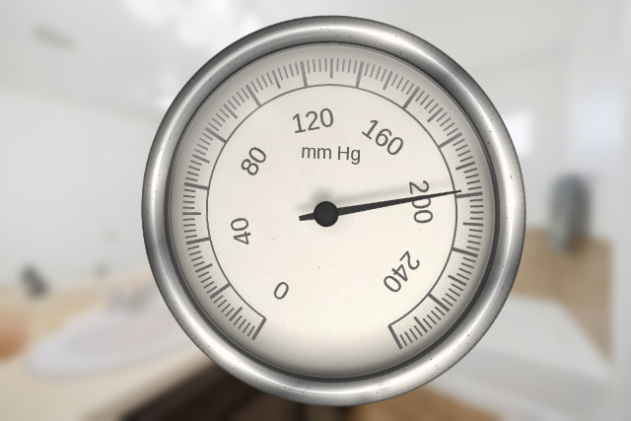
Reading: mmHg 198
